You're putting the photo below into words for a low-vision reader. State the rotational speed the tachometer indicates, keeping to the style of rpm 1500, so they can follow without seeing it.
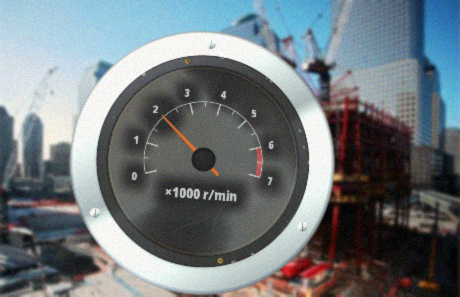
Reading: rpm 2000
